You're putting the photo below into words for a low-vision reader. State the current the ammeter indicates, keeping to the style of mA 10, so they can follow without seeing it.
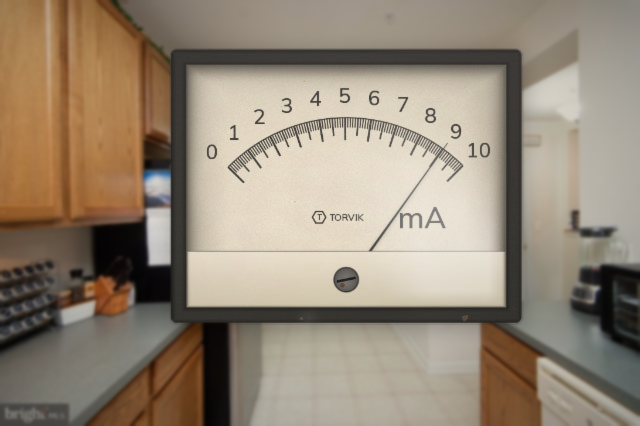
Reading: mA 9
